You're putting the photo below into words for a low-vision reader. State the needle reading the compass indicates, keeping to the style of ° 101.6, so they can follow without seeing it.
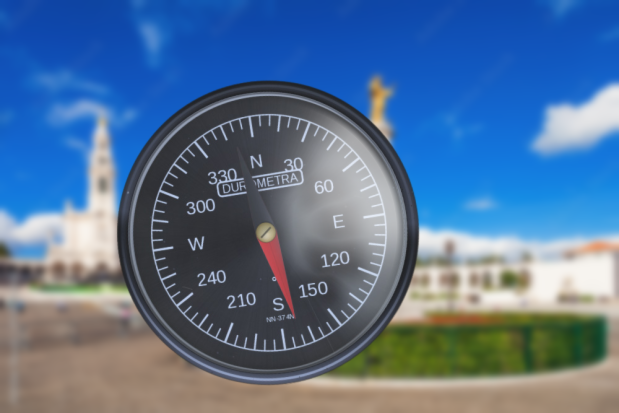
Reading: ° 170
